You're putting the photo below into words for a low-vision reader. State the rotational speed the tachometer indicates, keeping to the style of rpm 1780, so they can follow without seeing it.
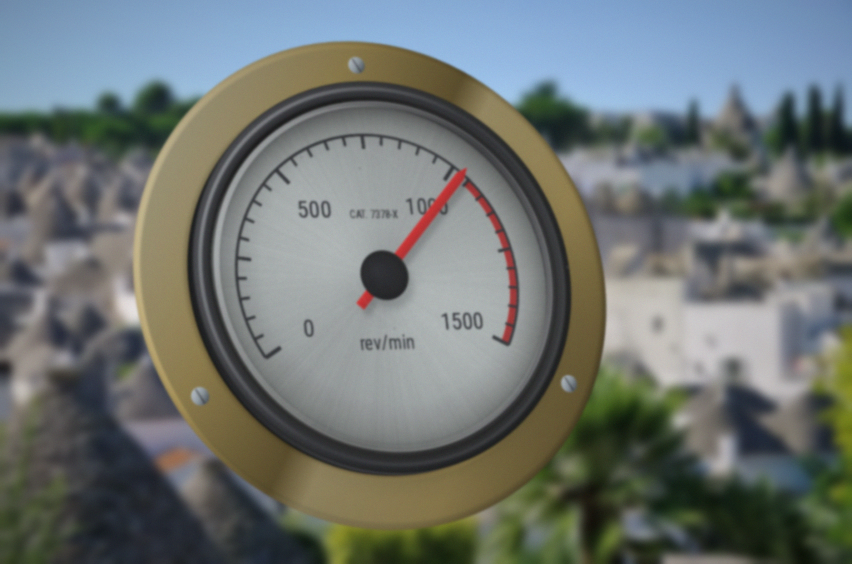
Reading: rpm 1025
